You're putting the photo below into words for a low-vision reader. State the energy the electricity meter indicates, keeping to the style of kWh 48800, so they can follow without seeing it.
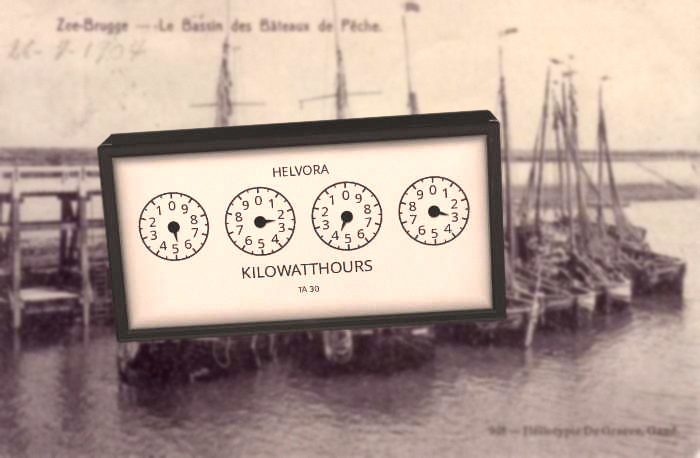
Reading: kWh 5243
